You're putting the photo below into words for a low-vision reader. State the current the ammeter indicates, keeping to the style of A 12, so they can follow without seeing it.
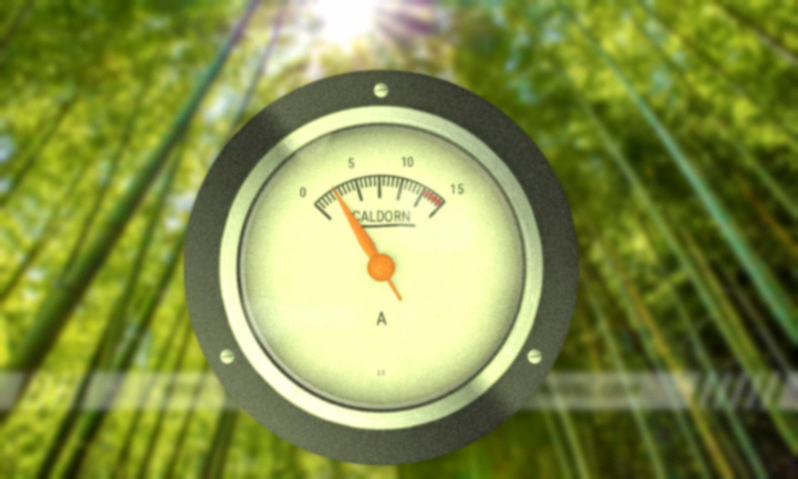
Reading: A 2.5
